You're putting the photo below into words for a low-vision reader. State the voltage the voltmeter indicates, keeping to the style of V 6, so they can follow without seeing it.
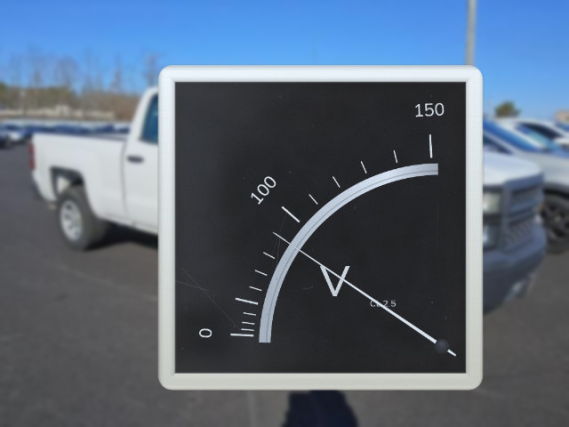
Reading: V 90
